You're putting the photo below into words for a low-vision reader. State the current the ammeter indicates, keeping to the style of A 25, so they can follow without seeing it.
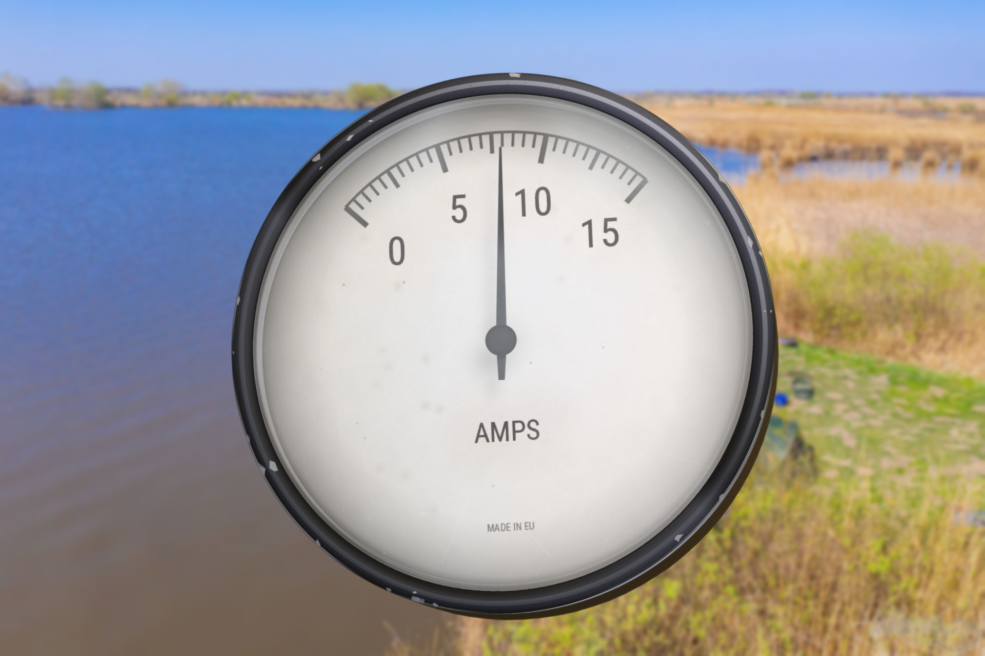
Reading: A 8
